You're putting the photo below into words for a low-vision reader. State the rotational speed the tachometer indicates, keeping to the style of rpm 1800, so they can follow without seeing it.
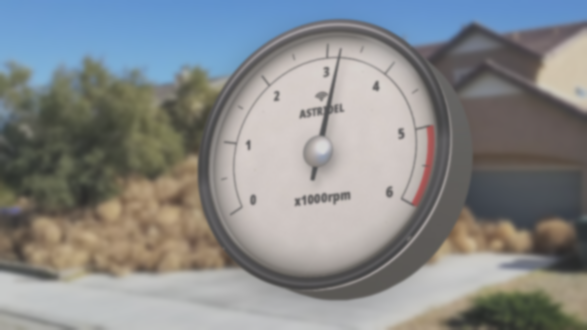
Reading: rpm 3250
